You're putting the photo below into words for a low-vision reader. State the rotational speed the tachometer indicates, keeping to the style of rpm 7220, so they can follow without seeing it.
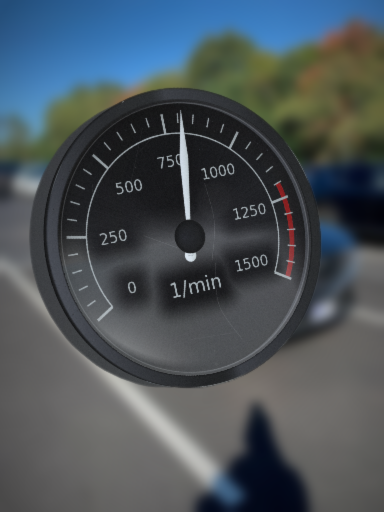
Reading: rpm 800
